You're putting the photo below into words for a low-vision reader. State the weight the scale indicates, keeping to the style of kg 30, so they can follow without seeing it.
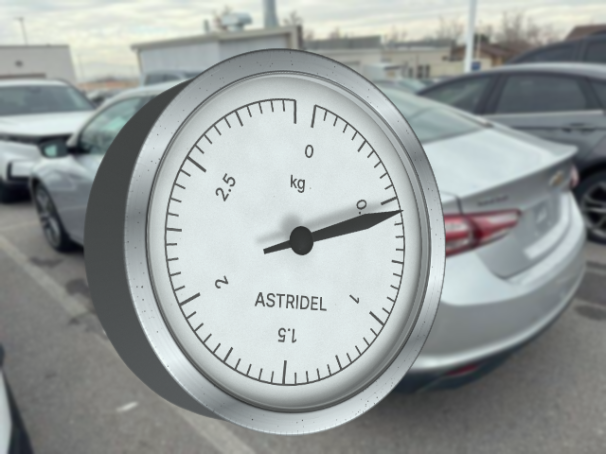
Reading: kg 0.55
